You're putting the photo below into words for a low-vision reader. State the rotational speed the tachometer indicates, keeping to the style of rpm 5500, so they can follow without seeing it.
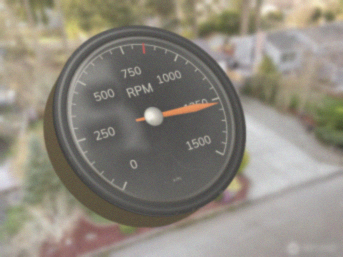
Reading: rpm 1275
